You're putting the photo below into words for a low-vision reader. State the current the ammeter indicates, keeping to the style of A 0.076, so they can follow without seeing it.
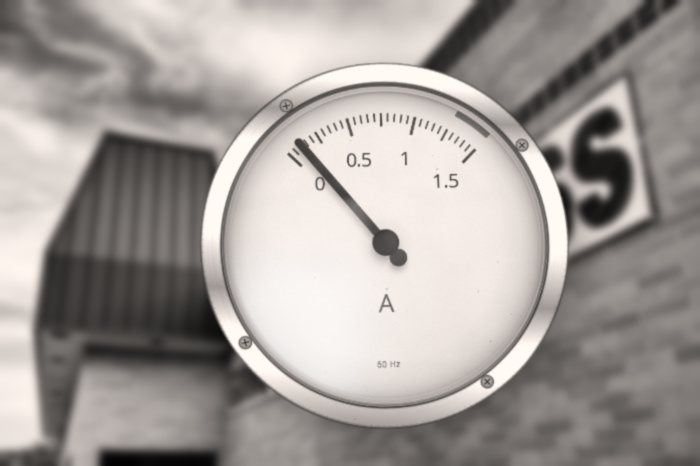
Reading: A 0.1
